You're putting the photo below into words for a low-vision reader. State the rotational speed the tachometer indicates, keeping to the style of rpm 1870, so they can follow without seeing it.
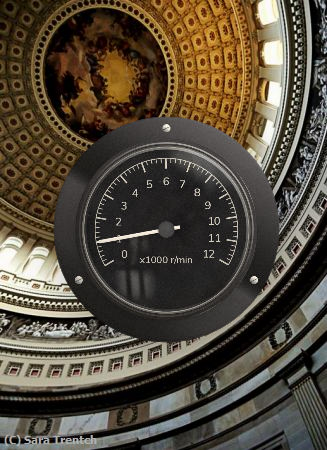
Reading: rpm 1000
